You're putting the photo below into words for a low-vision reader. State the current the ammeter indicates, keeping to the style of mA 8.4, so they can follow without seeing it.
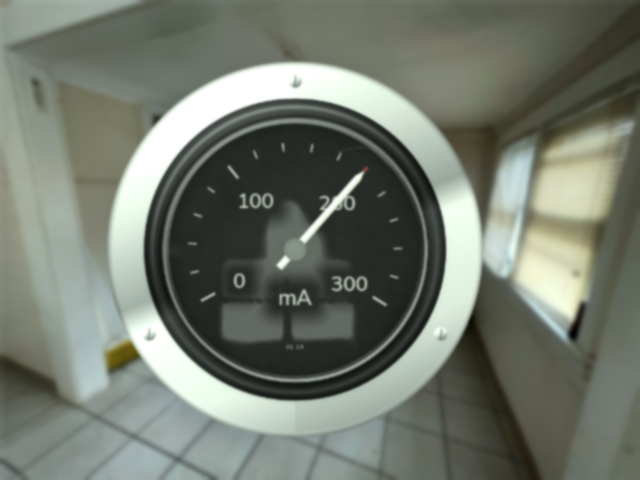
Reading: mA 200
